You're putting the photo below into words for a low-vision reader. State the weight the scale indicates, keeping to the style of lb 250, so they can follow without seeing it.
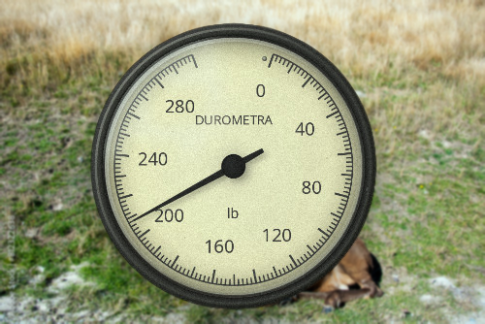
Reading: lb 208
